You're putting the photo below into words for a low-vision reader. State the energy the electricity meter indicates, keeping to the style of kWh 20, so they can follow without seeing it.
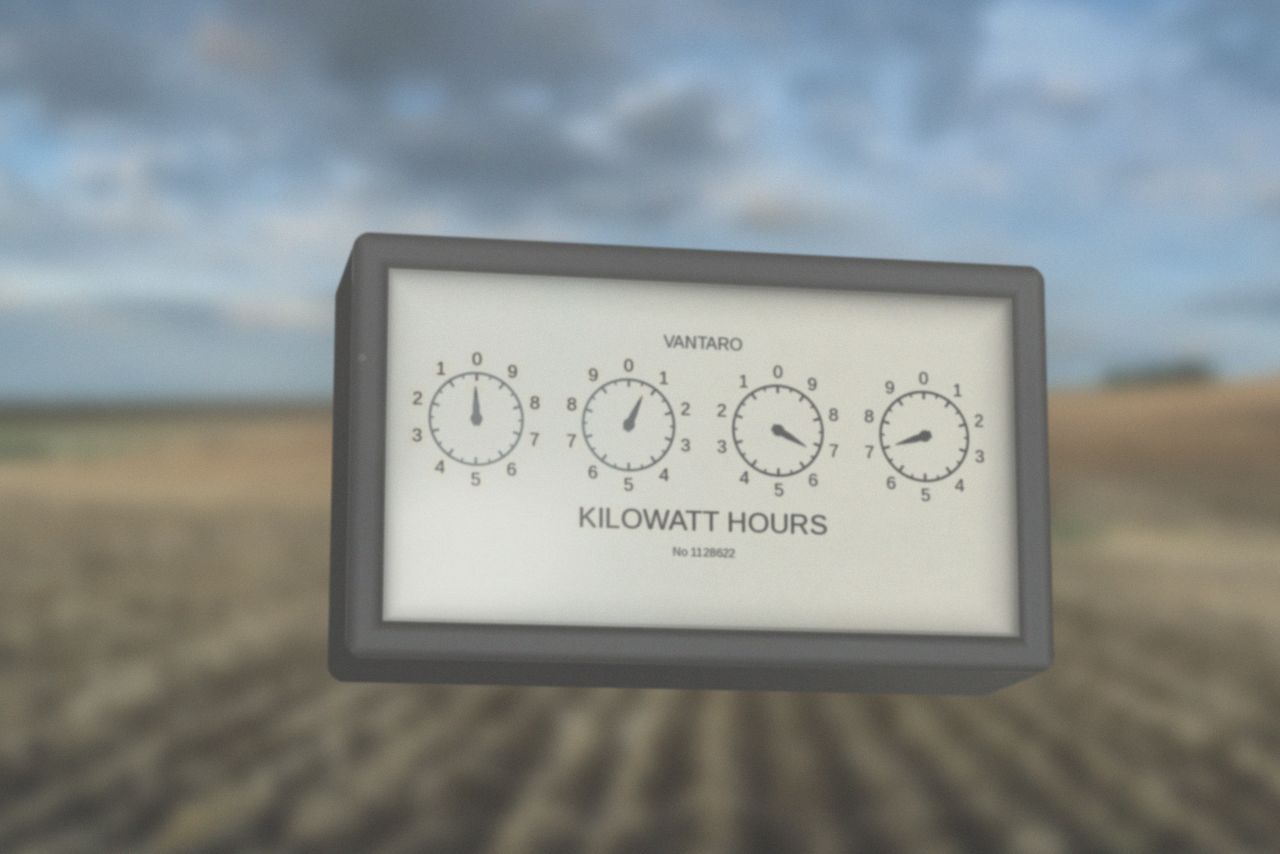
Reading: kWh 67
